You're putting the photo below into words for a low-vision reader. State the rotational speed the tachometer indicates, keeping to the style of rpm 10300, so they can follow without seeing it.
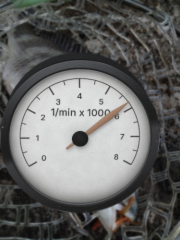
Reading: rpm 5750
